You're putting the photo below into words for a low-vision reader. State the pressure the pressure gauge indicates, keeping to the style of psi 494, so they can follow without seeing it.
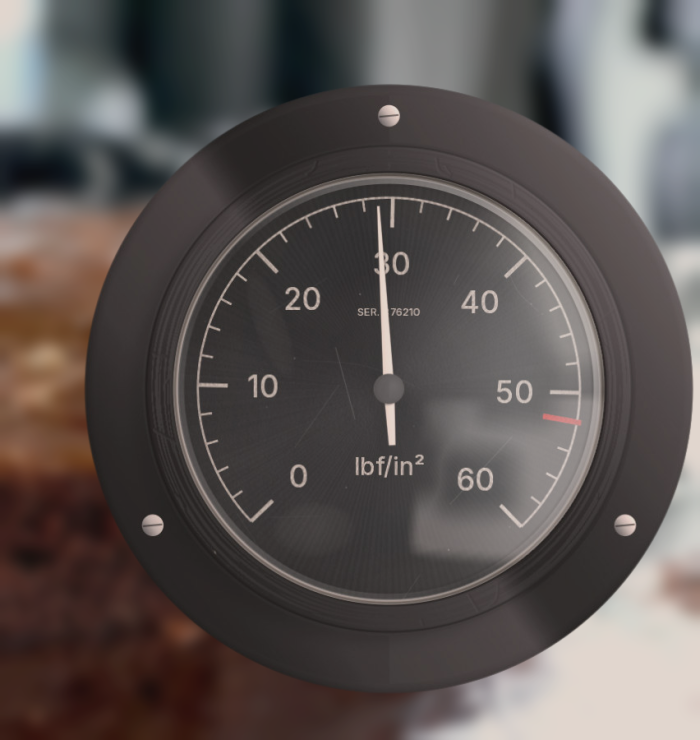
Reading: psi 29
